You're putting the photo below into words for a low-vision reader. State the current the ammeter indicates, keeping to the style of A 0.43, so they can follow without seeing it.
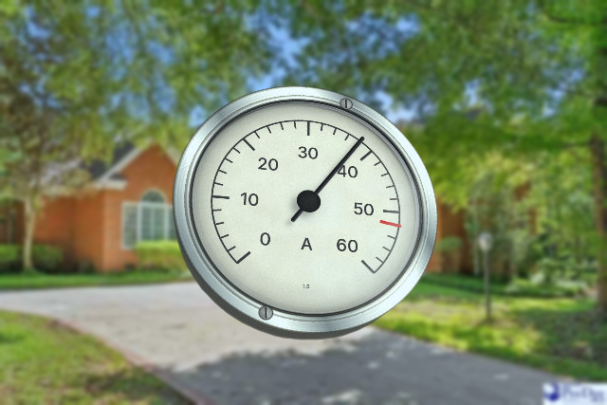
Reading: A 38
